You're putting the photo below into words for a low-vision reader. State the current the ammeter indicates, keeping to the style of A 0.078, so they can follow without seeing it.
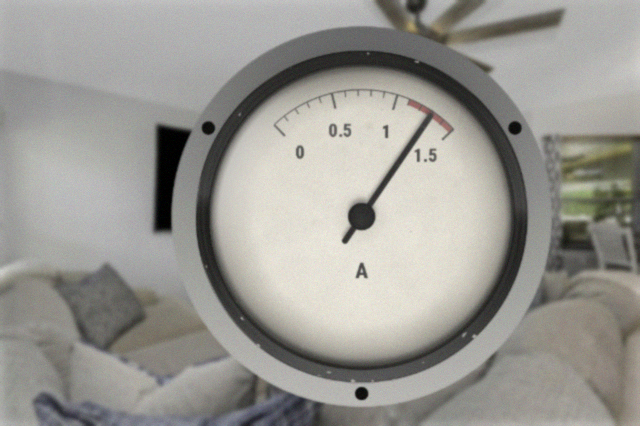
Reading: A 1.3
